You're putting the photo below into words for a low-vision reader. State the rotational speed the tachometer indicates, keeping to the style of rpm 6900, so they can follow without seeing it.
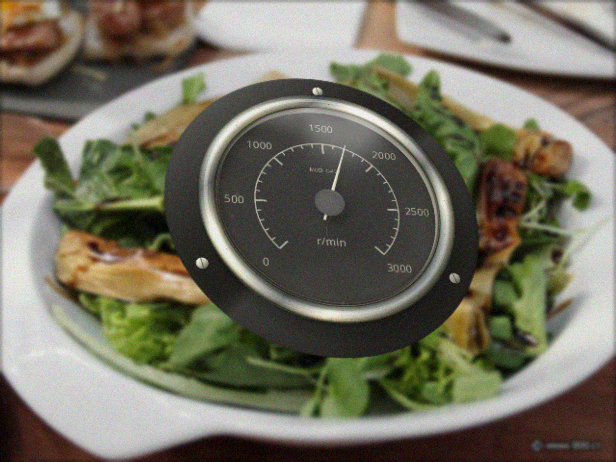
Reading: rpm 1700
